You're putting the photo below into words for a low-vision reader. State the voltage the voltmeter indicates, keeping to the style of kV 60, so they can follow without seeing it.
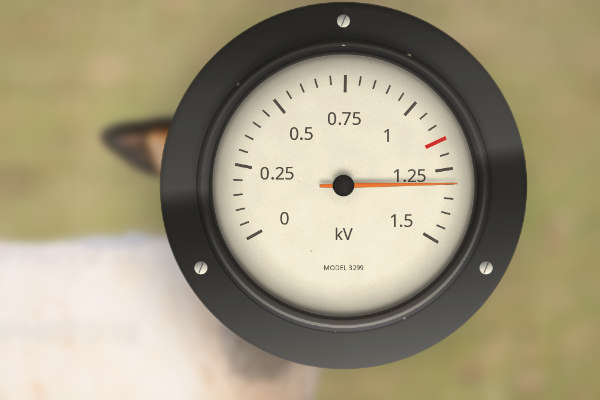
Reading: kV 1.3
